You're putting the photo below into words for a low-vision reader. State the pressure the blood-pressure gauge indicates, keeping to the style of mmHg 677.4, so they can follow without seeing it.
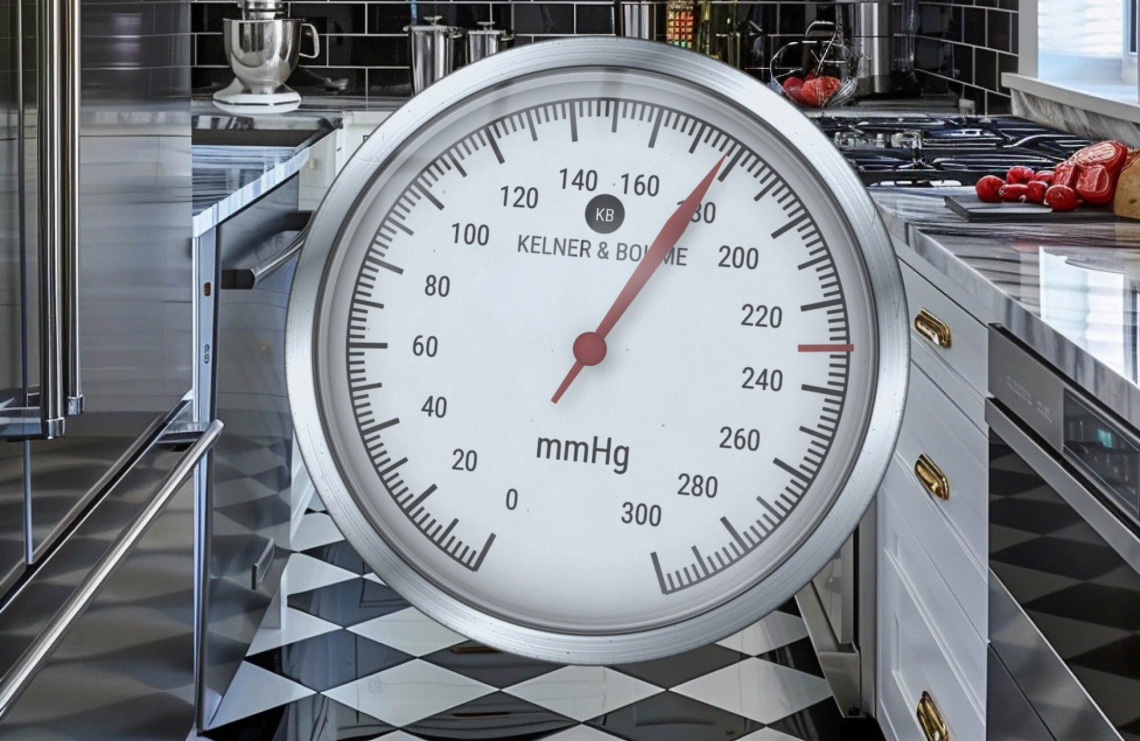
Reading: mmHg 178
